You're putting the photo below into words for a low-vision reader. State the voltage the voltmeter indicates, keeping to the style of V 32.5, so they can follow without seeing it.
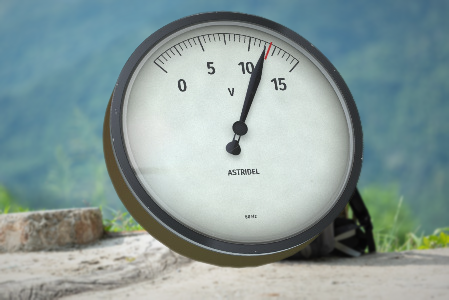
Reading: V 11.5
